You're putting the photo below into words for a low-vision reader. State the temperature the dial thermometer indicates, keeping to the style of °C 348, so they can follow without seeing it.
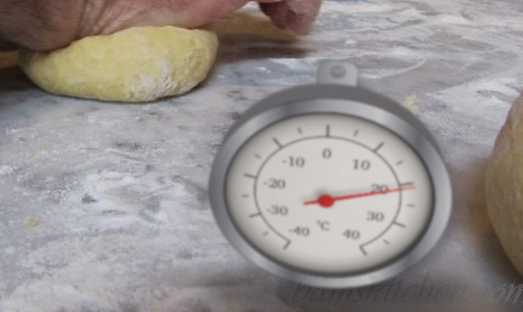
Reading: °C 20
